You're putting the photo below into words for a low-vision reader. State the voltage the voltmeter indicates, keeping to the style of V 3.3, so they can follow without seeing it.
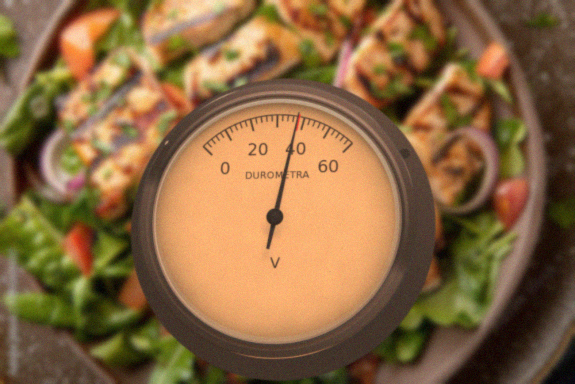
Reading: V 38
